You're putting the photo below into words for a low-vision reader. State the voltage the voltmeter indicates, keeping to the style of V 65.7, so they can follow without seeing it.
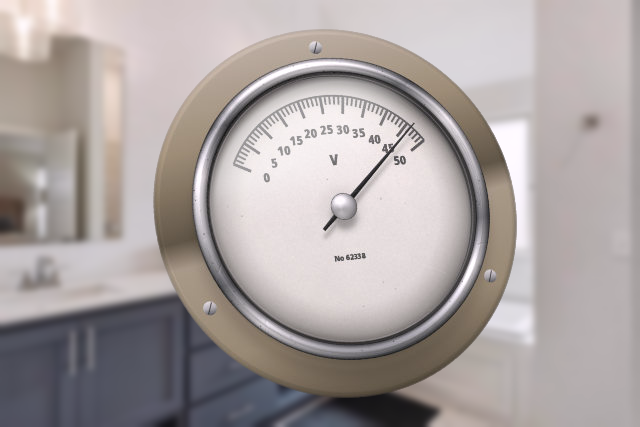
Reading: V 46
